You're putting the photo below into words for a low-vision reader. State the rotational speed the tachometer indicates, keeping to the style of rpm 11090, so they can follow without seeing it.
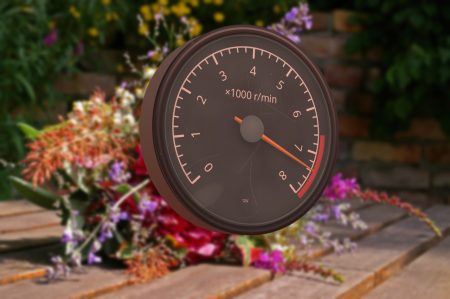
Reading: rpm 7400
